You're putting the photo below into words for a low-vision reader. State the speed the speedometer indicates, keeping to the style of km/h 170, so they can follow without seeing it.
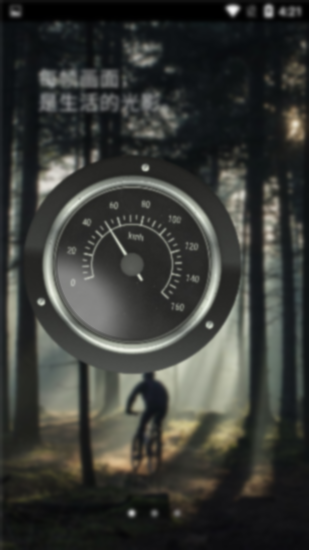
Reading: km/h 50
